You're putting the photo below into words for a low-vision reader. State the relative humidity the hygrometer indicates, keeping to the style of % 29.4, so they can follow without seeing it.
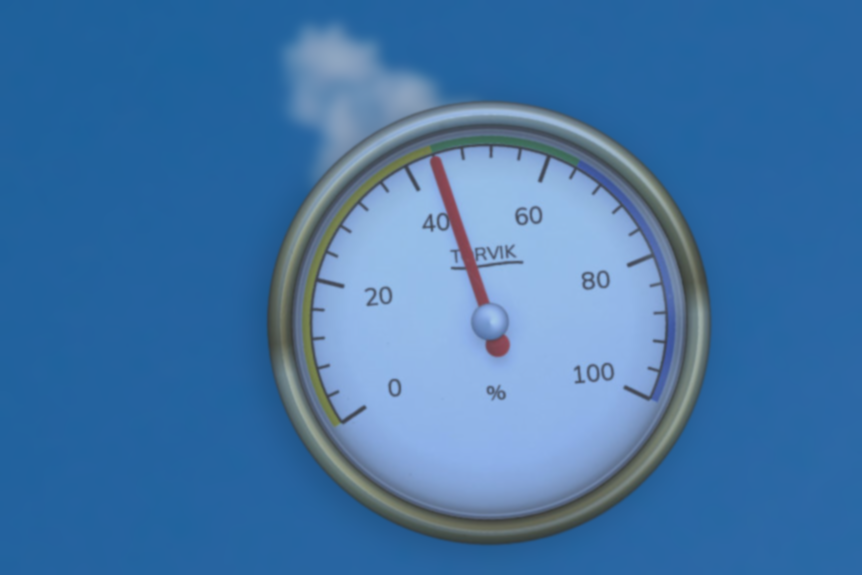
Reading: % 44
